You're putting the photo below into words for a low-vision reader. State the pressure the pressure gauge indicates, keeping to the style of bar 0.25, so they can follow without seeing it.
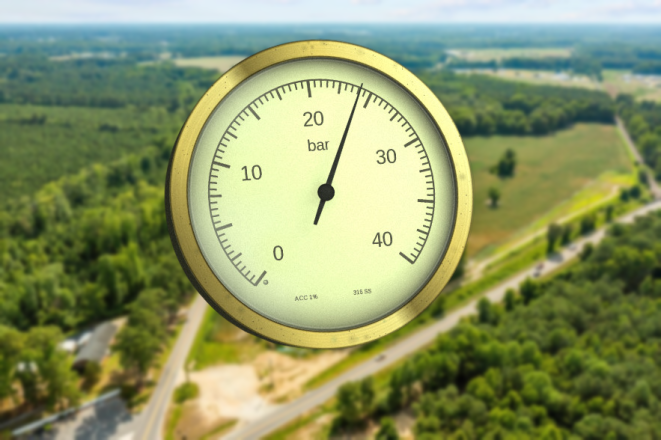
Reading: bar 24
